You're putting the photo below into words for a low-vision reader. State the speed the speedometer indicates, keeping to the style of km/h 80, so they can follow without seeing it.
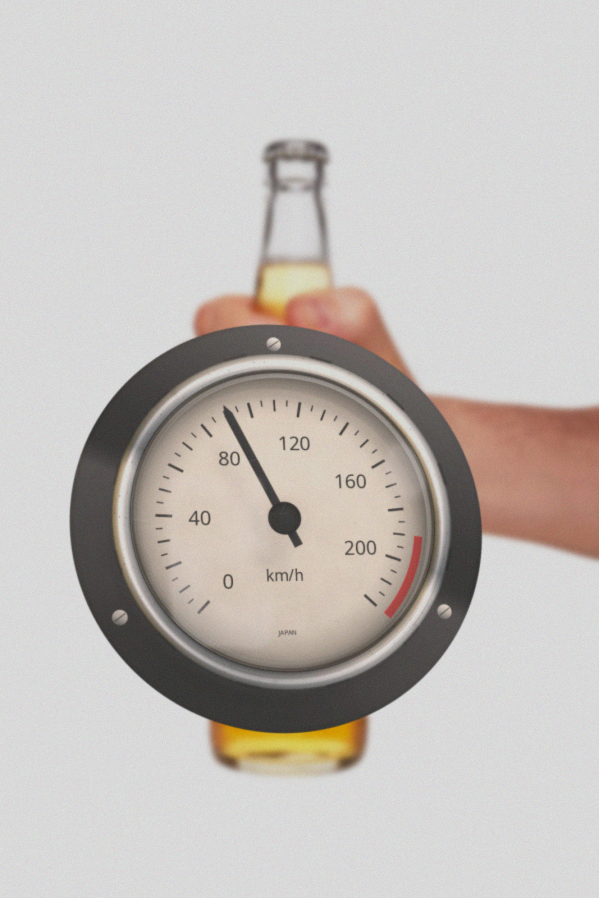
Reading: km/h 90
